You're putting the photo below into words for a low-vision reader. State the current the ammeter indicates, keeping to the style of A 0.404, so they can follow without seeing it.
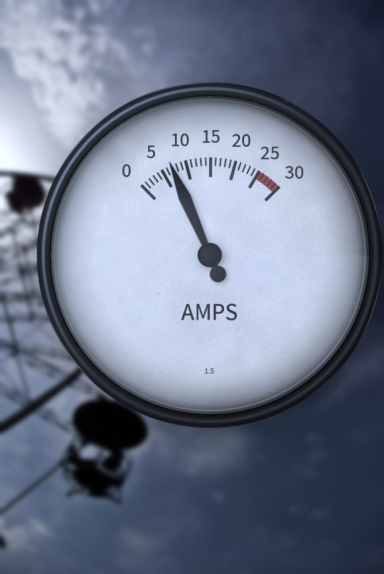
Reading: A 7
